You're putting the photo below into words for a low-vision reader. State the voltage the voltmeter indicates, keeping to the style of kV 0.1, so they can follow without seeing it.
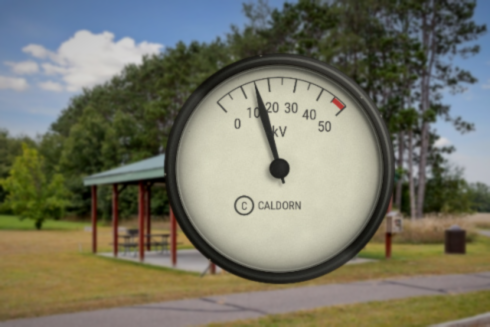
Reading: kV 15
